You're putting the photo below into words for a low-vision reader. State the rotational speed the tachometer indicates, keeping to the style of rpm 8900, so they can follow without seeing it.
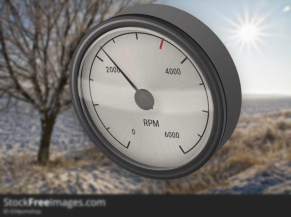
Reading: rpm 2250
